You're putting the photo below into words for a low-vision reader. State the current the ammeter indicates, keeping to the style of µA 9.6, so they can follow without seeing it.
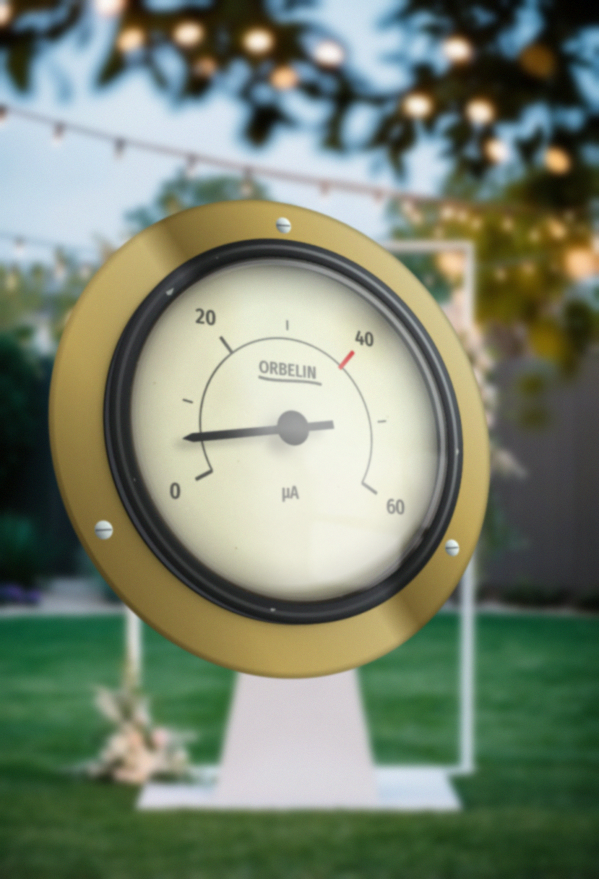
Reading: µA 5
